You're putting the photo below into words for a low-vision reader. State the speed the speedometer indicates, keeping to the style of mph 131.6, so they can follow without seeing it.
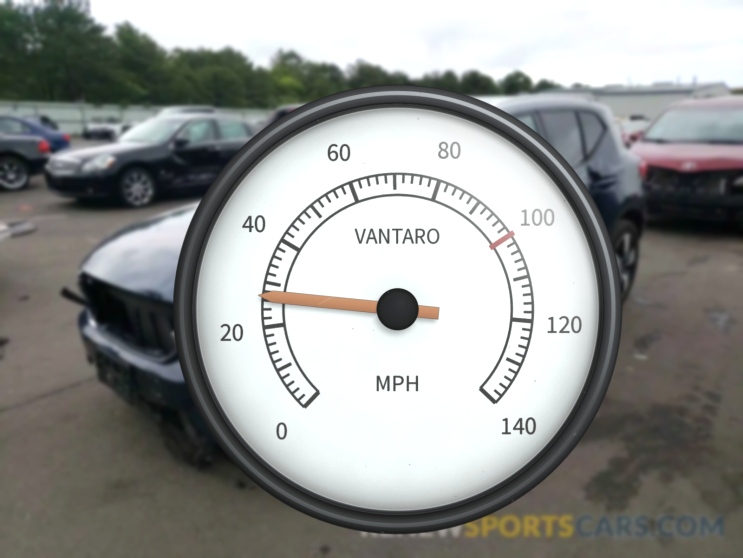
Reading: mph 27
